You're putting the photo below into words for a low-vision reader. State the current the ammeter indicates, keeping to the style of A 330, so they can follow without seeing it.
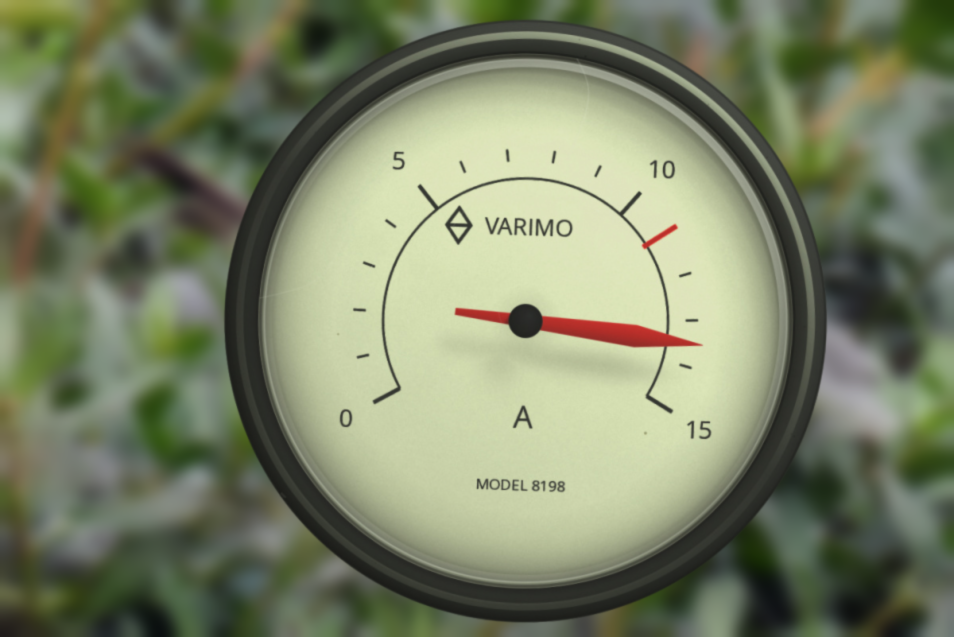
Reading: A 13.5
